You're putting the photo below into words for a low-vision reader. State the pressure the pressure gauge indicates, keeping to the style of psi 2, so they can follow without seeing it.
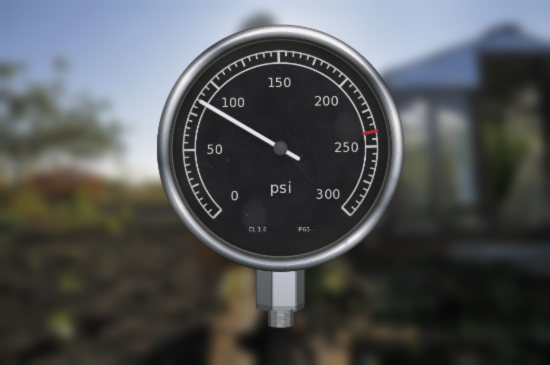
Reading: psi 85
